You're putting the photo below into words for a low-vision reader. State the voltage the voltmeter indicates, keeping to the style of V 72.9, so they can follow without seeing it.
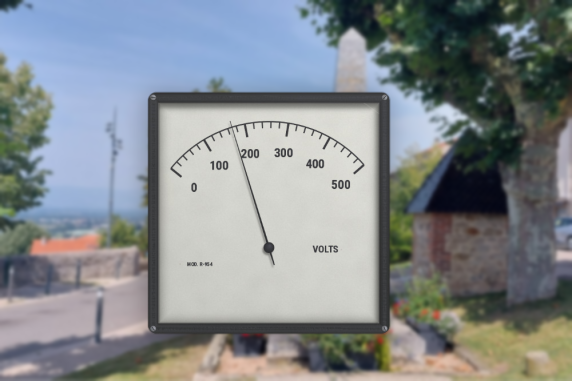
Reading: V 170
